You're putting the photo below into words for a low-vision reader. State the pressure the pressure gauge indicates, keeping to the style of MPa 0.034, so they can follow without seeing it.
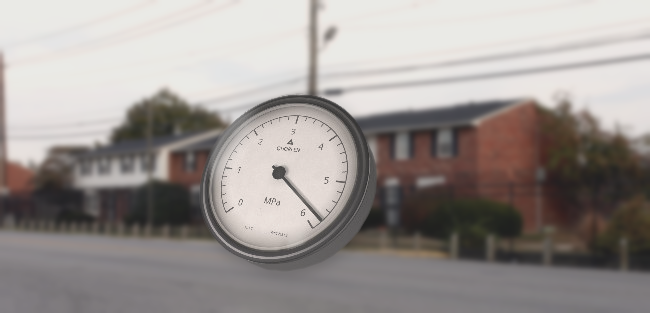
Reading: MPa 5.8
